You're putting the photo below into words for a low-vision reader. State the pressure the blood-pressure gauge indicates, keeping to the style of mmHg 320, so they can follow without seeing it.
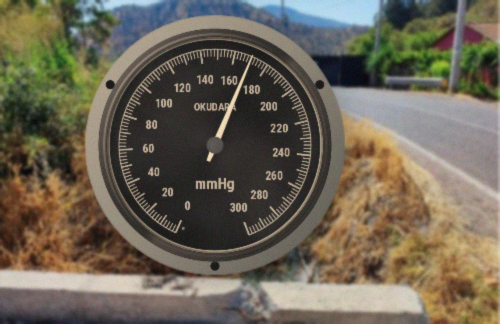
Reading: mmHg 170
